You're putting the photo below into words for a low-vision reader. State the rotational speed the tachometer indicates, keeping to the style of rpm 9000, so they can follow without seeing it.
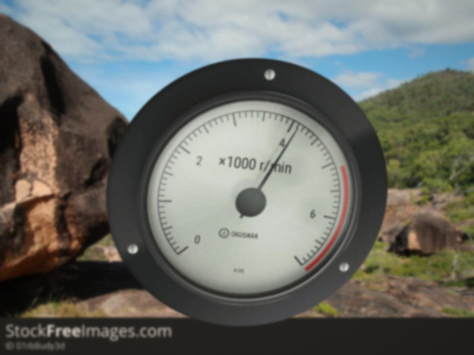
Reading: rpm 4100
